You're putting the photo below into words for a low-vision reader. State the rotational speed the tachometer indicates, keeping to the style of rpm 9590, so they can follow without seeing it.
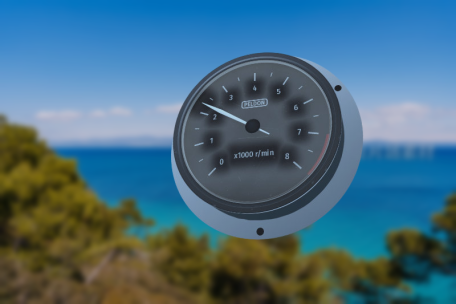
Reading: rpm 2250
